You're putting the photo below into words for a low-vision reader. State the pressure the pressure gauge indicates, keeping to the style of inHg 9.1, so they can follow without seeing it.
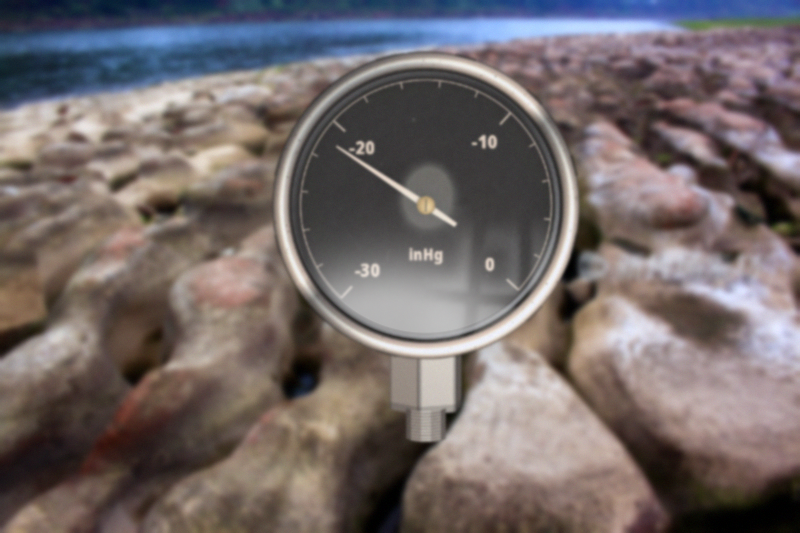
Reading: inHg -21
